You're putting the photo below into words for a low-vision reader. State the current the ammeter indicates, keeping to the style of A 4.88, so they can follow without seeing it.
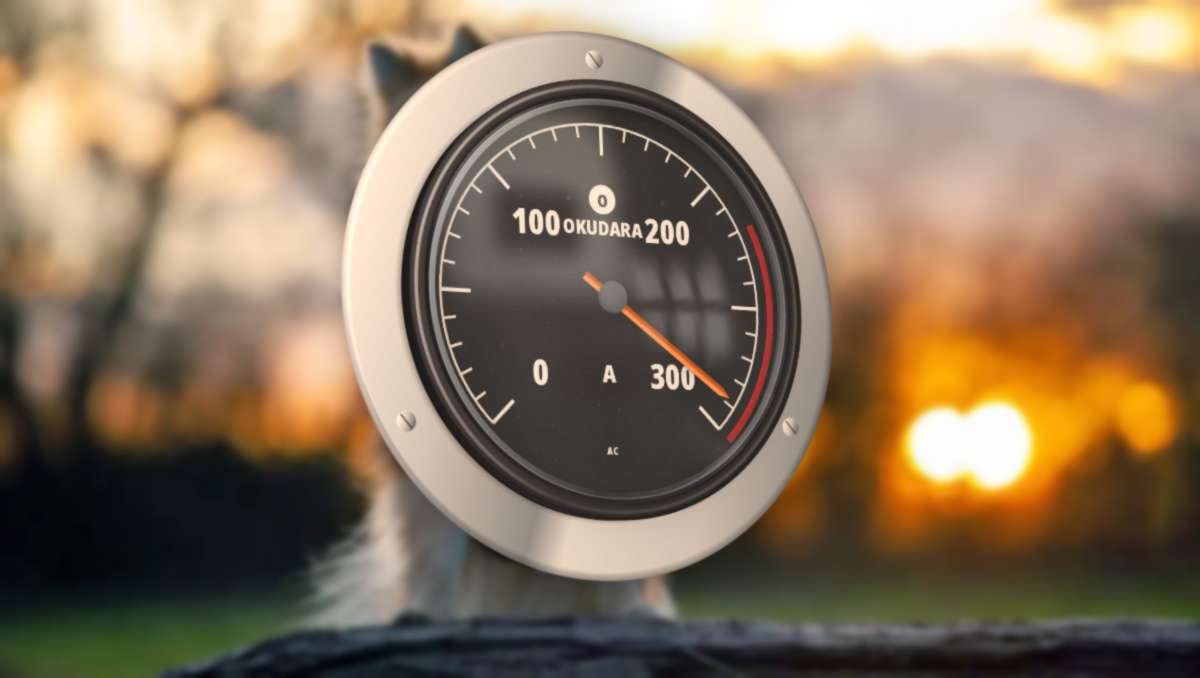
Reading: A 290
